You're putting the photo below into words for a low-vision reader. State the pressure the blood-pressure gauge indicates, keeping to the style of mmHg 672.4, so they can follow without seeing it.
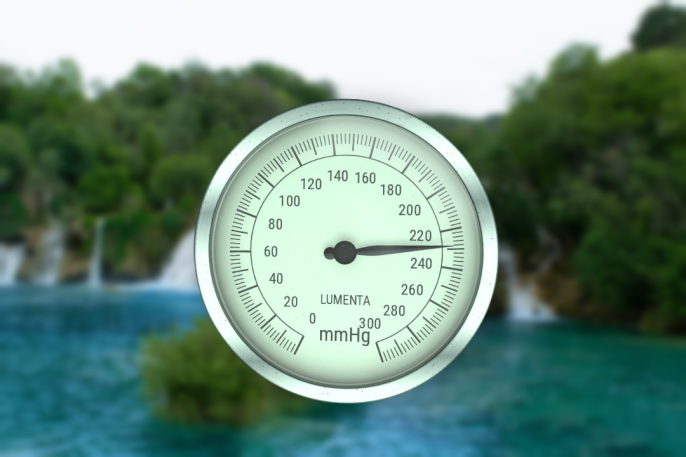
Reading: mmHg 228
